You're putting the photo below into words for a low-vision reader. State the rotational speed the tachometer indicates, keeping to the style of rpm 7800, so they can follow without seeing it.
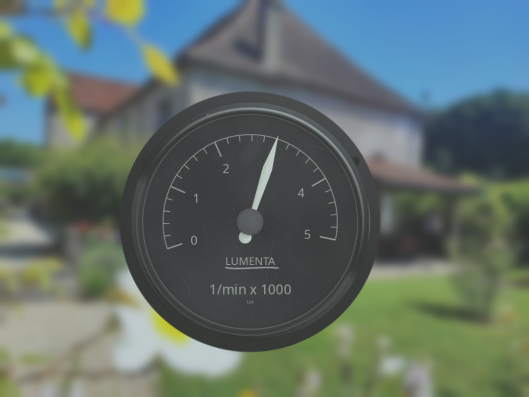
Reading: rpm 3000
